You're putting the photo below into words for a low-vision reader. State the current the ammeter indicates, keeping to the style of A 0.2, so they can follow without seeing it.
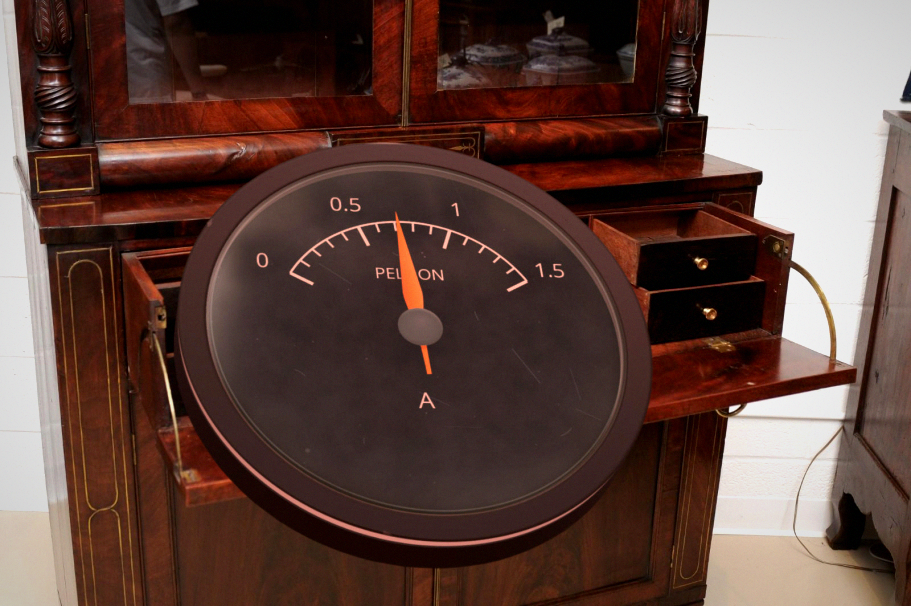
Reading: A 0.7
